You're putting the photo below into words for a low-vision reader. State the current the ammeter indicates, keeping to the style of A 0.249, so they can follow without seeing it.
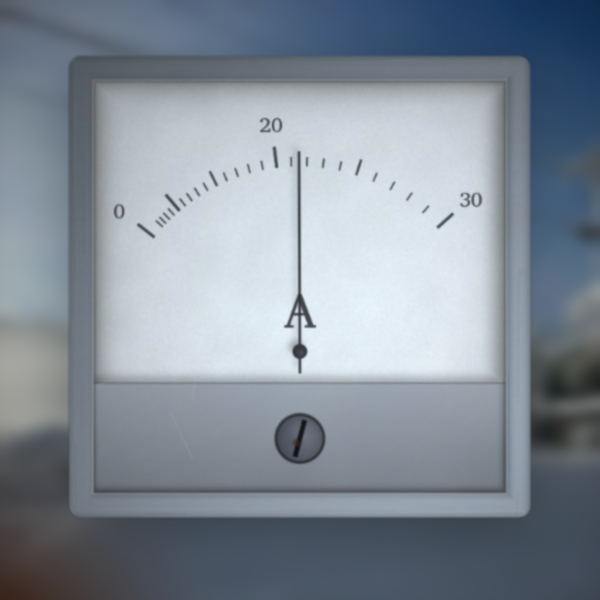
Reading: A 21.5
